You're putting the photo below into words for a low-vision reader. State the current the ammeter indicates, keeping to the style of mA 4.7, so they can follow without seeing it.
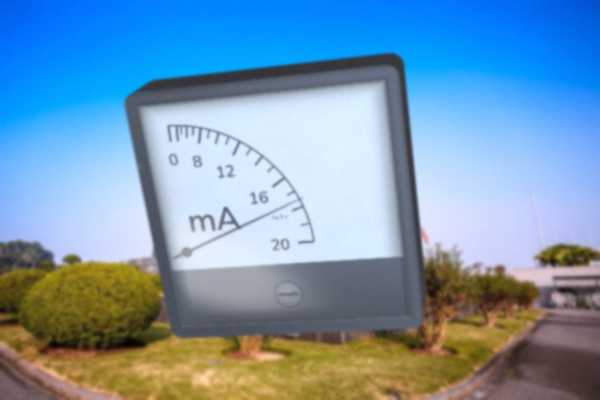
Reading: mA 17.5
